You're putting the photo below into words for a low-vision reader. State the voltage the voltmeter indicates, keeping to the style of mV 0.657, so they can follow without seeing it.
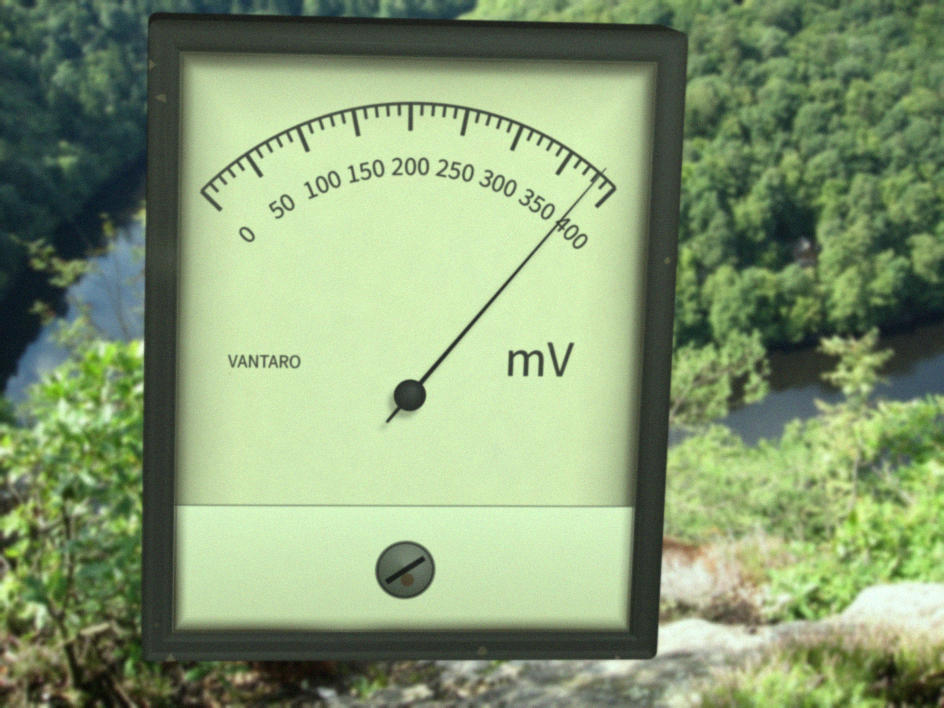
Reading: mV 380
